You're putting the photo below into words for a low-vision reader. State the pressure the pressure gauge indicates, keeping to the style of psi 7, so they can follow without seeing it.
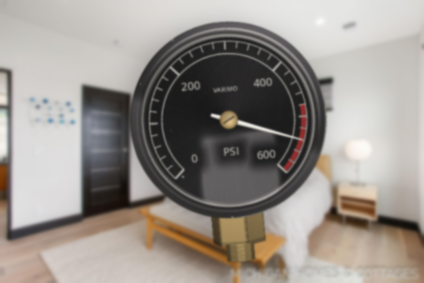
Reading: psi 540
